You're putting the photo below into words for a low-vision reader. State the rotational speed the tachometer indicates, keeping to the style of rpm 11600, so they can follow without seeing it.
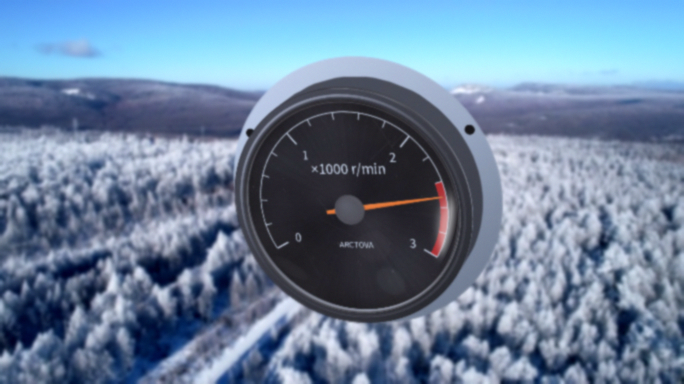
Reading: rpm 2500
